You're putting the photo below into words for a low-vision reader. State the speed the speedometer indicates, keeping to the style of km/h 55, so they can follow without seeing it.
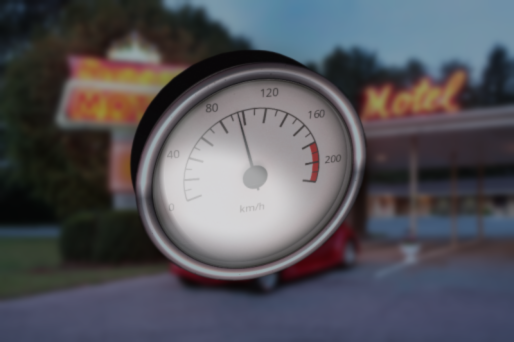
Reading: km/h 95
